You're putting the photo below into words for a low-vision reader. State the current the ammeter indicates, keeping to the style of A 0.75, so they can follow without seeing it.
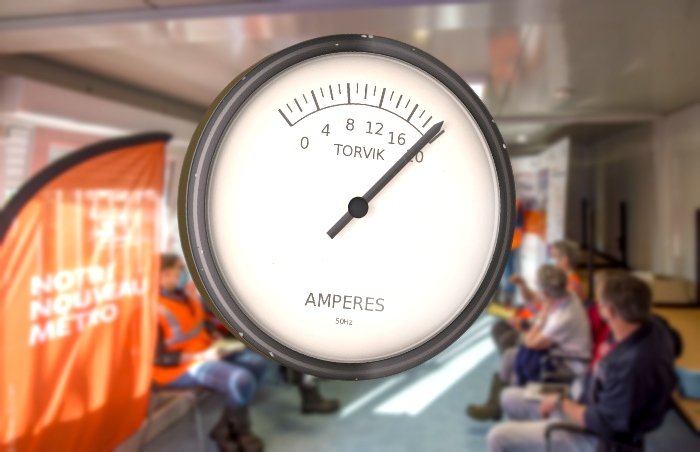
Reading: A 19
